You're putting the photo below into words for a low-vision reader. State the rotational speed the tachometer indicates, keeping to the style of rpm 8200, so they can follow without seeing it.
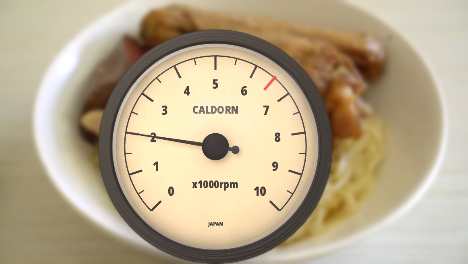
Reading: rpm 2000
